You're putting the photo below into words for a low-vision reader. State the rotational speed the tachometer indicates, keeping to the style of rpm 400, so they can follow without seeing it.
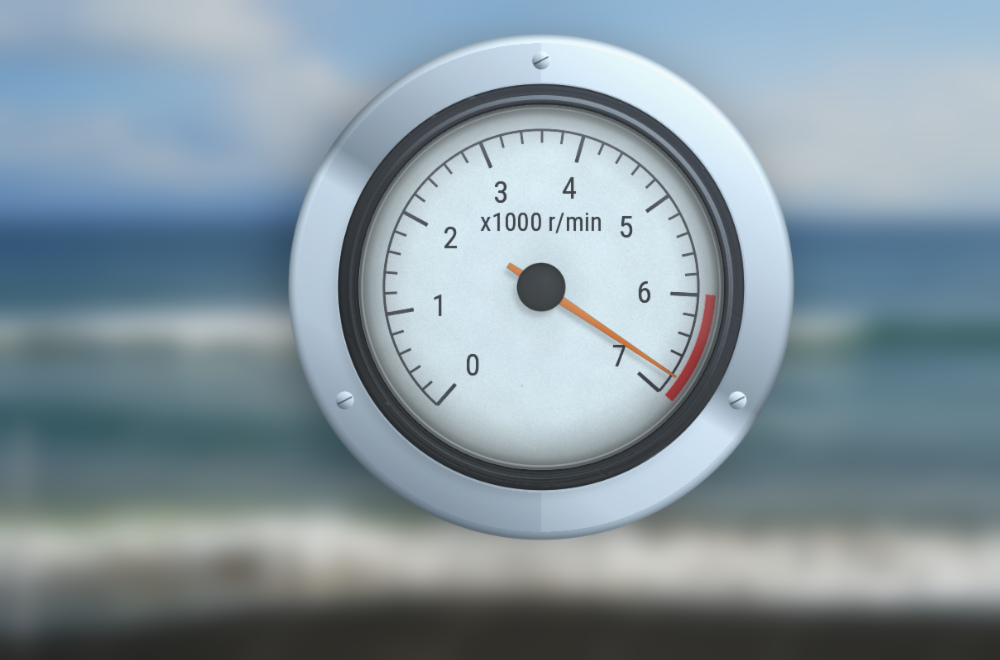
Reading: rpm 6800
